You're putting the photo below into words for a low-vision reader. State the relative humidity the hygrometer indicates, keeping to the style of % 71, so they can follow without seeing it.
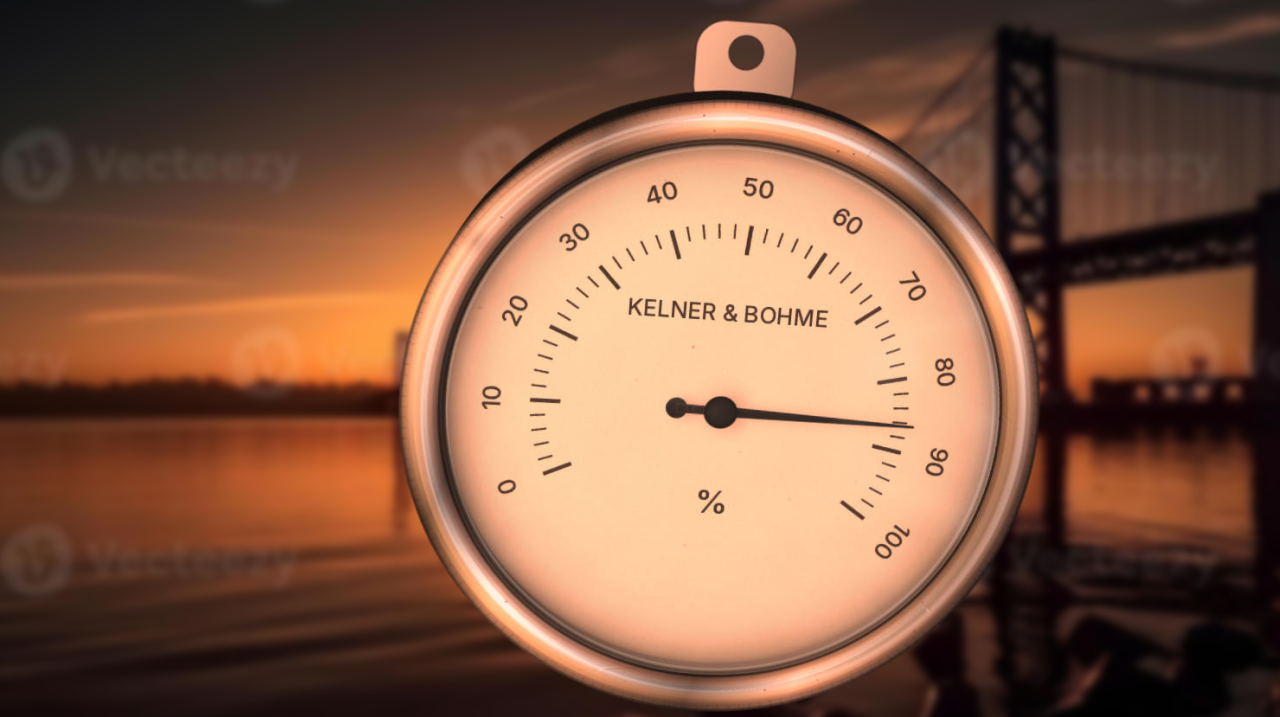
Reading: % 86
